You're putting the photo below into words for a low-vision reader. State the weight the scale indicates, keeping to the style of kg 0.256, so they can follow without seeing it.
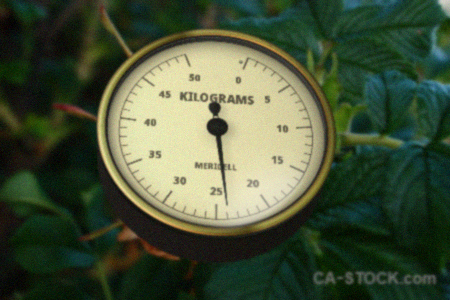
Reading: kg 24
